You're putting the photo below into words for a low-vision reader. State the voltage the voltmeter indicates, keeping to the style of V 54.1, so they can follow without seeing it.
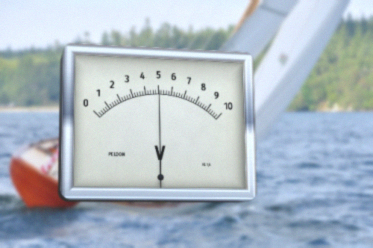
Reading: V 5
